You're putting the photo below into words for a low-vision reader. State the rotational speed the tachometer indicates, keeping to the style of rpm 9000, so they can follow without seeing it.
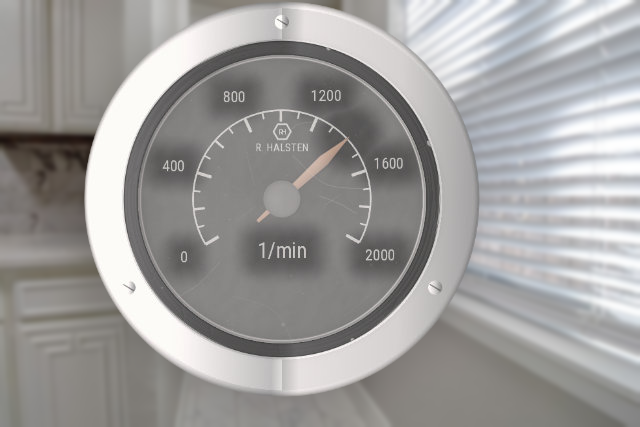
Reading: rpm 1400
